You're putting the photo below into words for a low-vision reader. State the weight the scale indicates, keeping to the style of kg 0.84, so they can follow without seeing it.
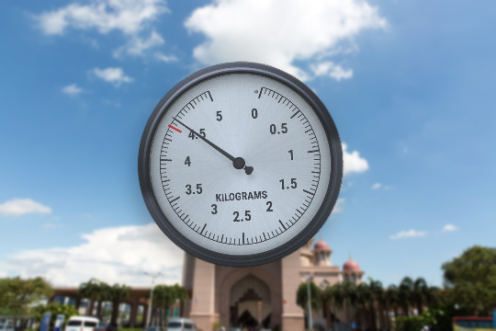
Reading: kg 4.5
